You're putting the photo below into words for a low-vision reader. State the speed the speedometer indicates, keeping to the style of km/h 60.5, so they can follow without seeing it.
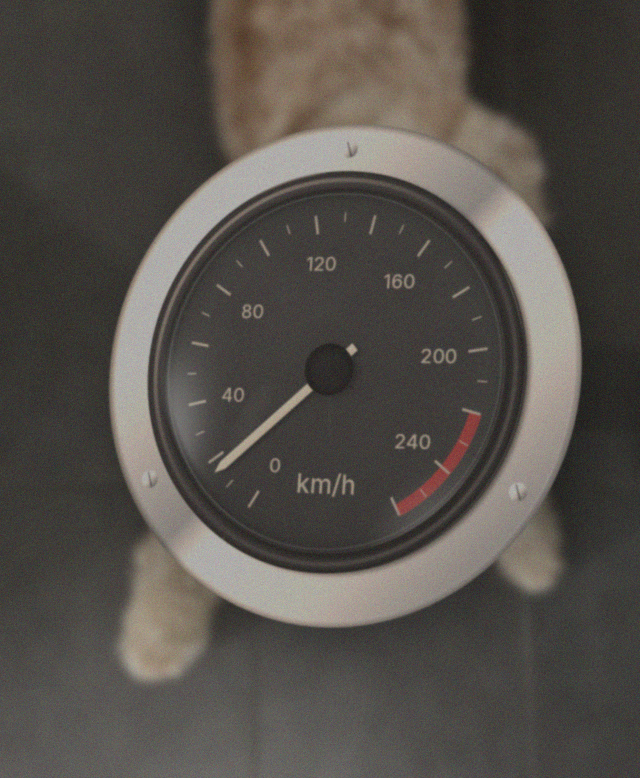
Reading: km/h 15
